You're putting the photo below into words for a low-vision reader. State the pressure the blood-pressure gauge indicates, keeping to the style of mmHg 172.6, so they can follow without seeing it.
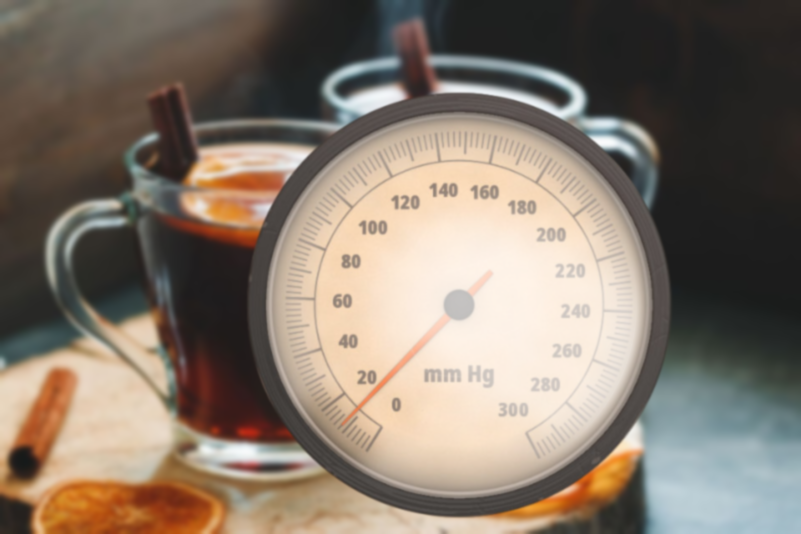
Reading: mmHg 12
